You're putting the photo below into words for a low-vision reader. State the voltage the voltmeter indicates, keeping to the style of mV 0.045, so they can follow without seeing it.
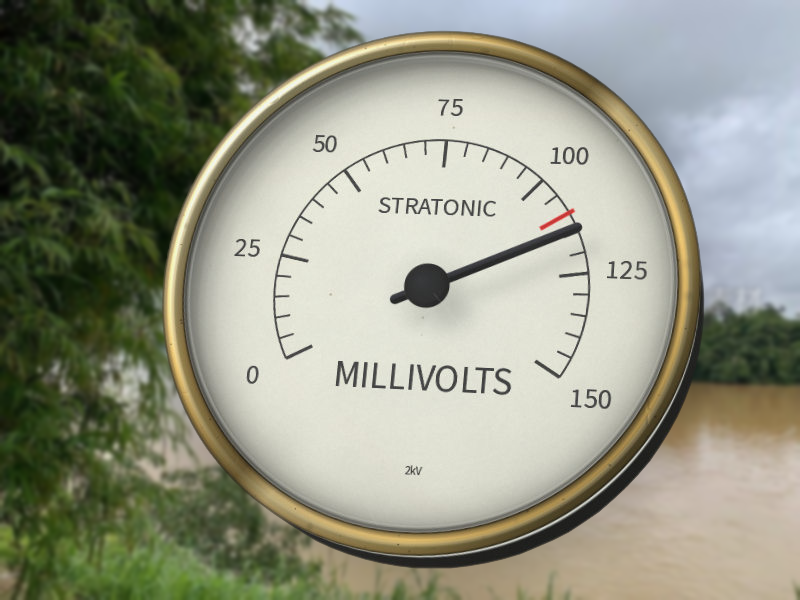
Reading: mV 115
